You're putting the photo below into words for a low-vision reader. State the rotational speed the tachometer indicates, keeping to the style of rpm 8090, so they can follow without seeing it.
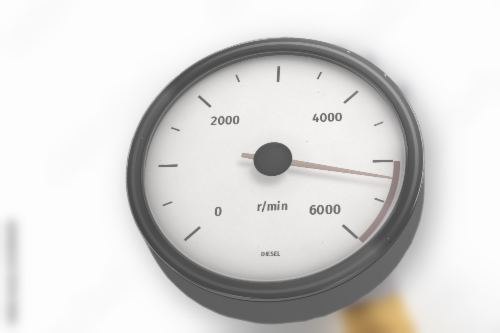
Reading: rpm 5250
